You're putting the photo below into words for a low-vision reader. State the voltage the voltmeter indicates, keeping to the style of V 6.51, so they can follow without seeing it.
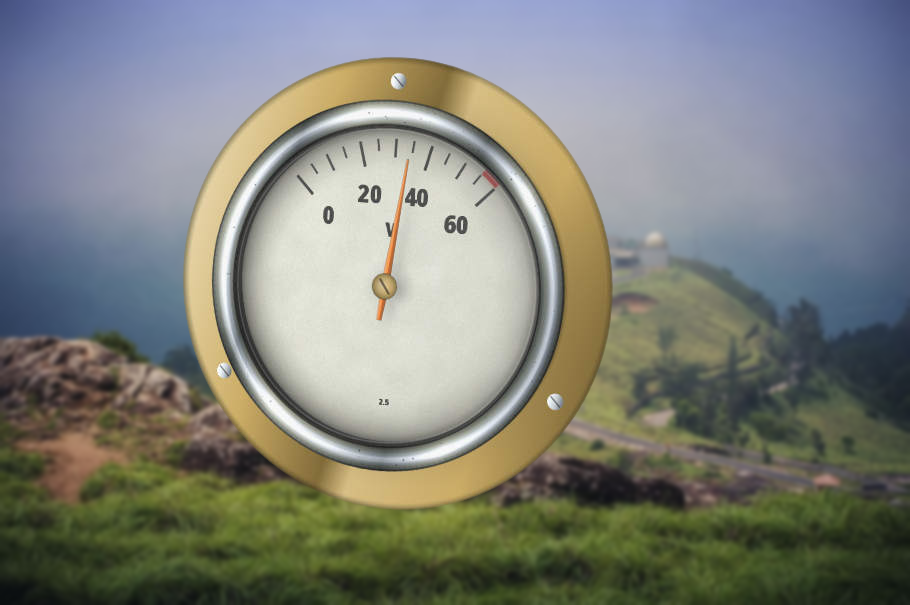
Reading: V 35
